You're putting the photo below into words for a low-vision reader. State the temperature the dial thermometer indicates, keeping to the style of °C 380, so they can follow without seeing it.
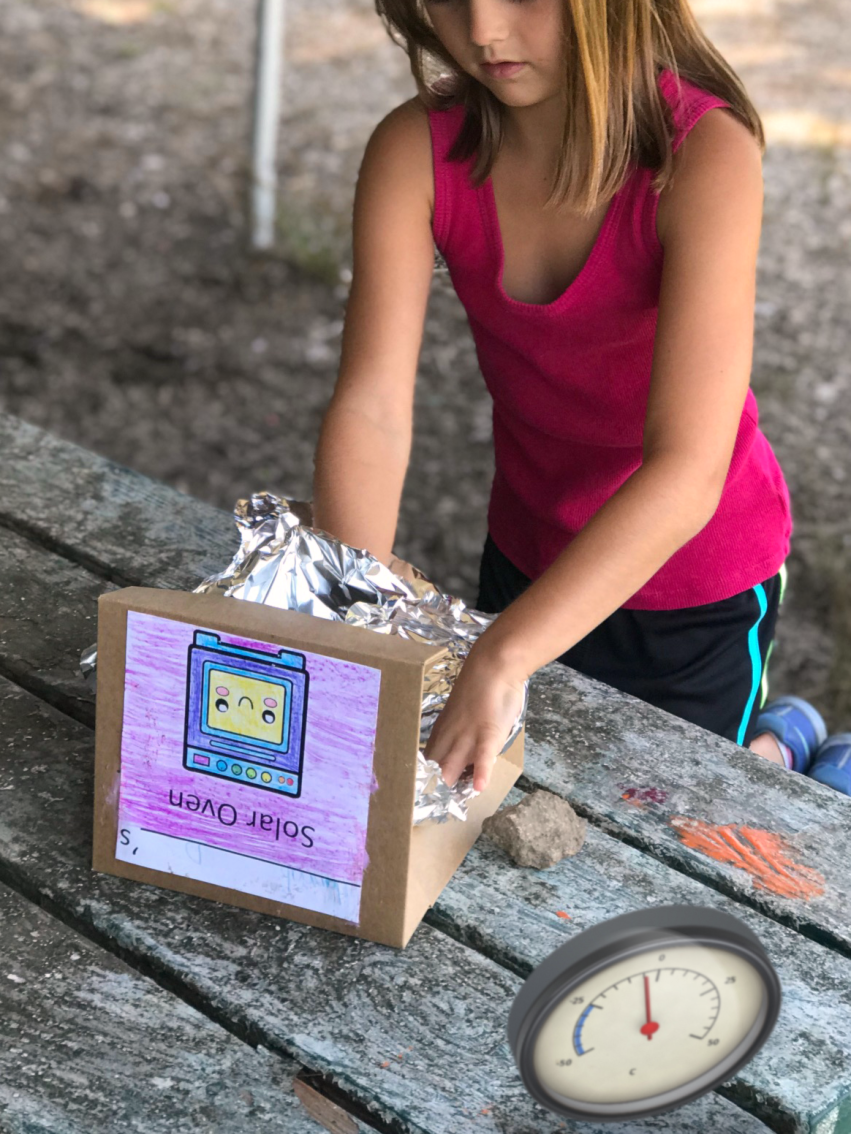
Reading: °C -5
